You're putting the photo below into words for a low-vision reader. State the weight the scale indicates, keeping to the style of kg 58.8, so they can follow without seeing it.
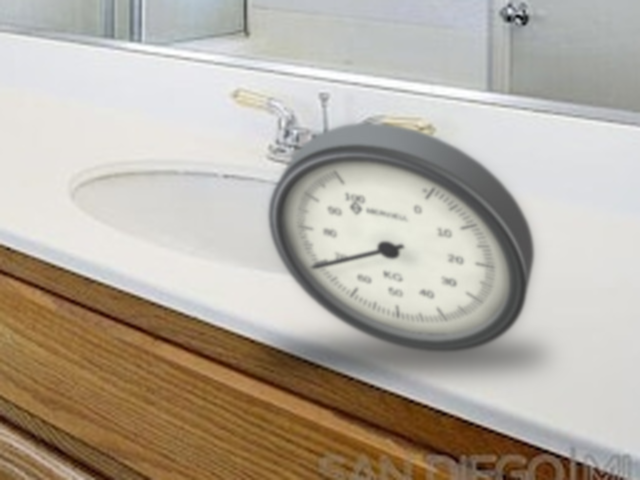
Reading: kg 70
